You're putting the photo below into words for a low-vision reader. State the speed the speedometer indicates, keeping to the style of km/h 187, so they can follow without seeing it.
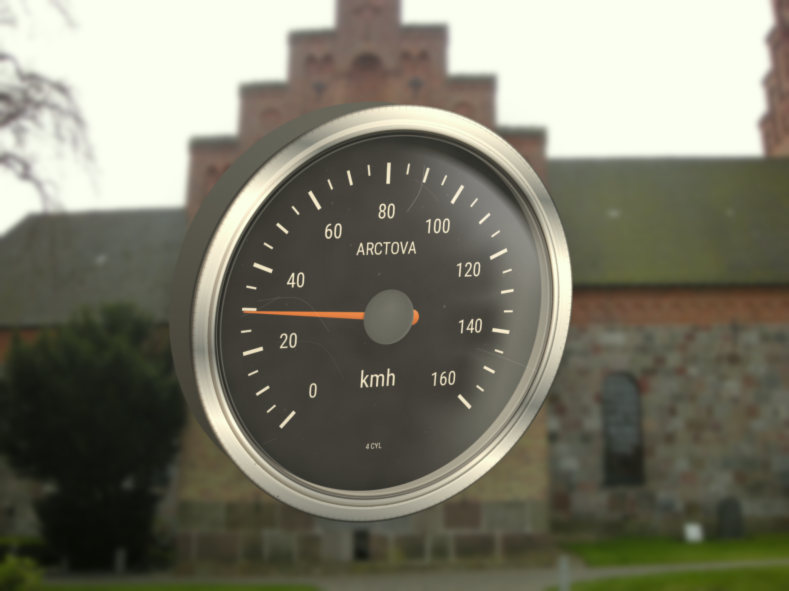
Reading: km/h 30
